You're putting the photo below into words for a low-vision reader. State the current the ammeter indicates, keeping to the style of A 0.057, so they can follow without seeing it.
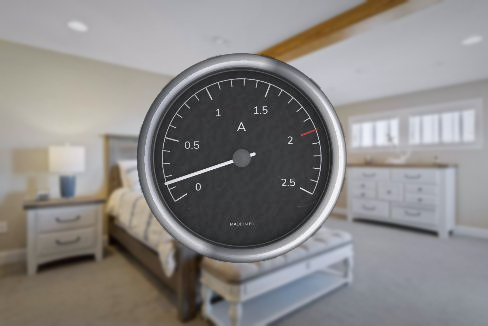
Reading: A 0.15
